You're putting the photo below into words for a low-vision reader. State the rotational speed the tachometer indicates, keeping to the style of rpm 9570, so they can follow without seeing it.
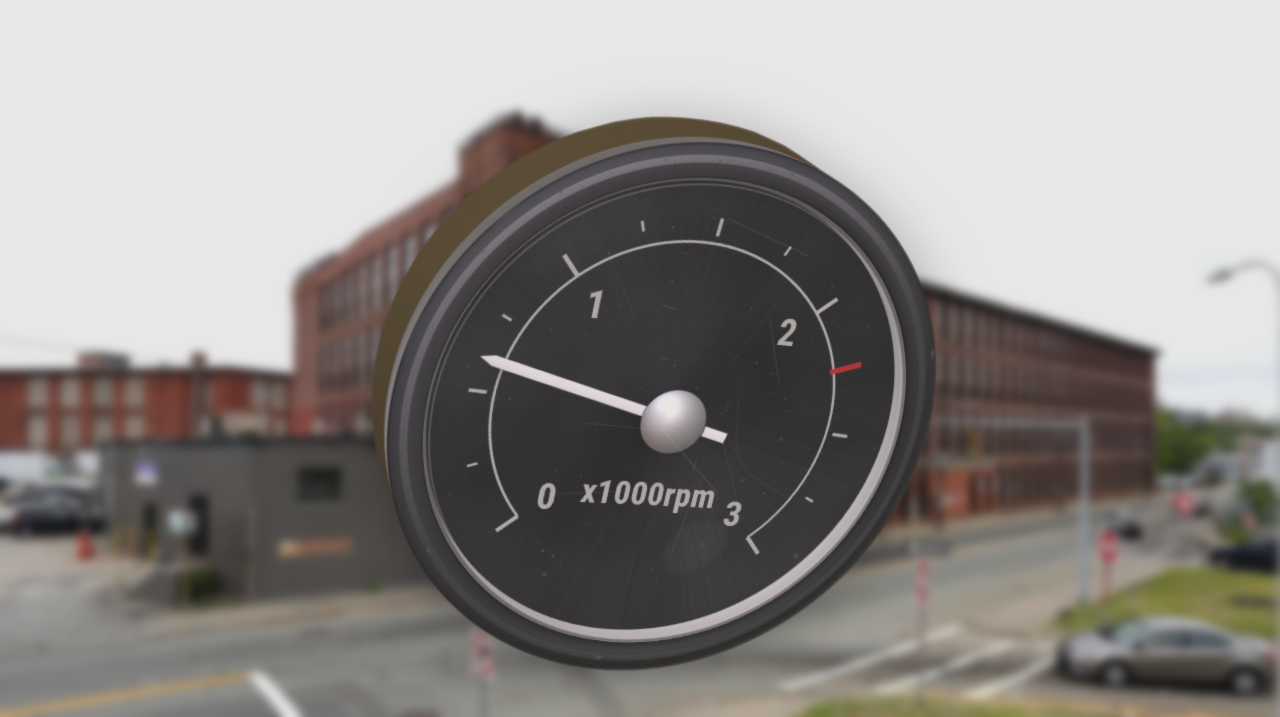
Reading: rpm 625
